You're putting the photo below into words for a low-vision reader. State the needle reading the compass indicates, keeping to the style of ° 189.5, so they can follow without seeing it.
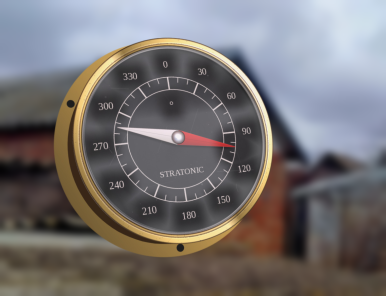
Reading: ° 105
